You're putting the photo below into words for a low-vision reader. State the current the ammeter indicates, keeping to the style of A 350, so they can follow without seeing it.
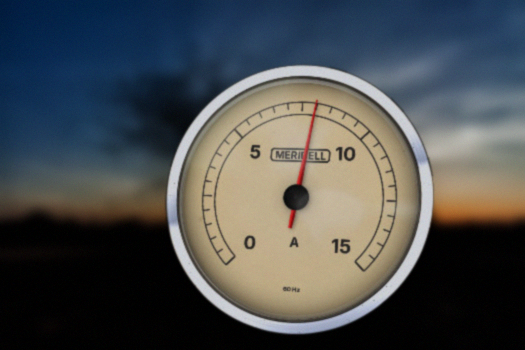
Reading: A 8
